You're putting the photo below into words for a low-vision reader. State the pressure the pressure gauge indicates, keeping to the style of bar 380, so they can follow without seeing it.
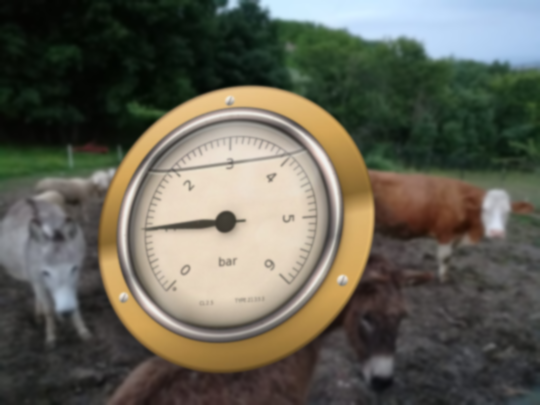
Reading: bar 1
